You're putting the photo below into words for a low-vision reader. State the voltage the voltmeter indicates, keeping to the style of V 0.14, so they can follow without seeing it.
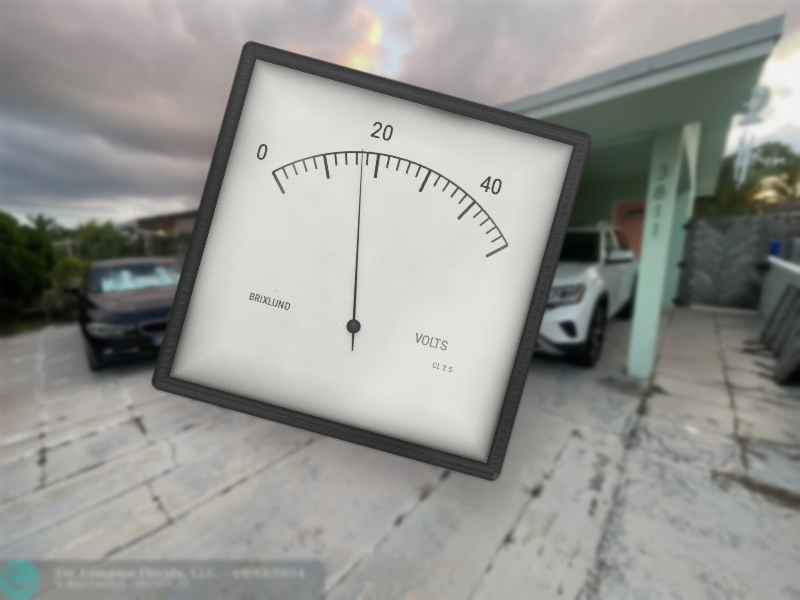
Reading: V 17
